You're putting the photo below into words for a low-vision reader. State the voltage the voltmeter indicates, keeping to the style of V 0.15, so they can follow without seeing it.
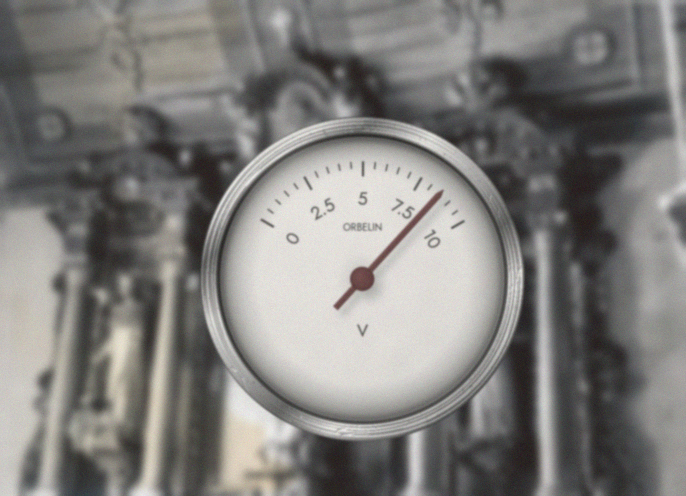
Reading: V 8.5
